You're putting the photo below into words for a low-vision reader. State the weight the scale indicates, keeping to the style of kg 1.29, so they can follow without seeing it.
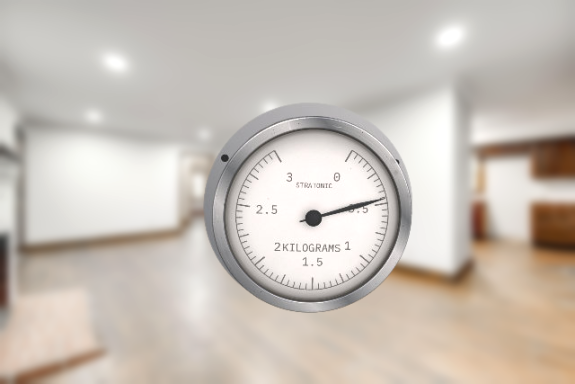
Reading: kg 0.45
